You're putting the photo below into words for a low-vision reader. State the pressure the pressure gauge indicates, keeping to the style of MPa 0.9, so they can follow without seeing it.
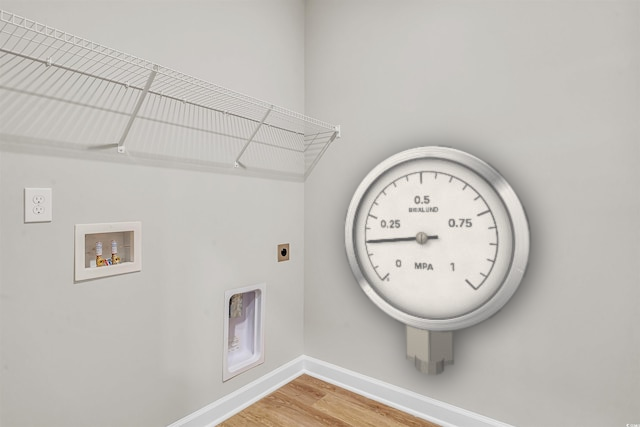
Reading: MPa 0.15
